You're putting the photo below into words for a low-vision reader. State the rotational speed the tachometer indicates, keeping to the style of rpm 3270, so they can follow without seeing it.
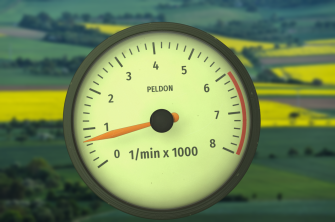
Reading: rpm 700
